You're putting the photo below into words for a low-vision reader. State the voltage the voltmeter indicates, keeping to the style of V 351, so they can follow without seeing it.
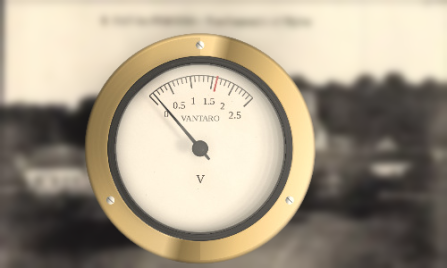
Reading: V 0.1
